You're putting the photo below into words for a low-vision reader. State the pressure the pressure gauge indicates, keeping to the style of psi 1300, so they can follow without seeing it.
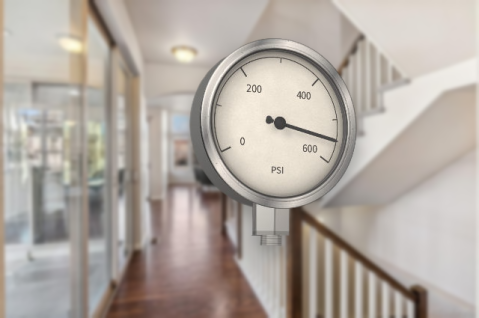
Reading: psi 550
